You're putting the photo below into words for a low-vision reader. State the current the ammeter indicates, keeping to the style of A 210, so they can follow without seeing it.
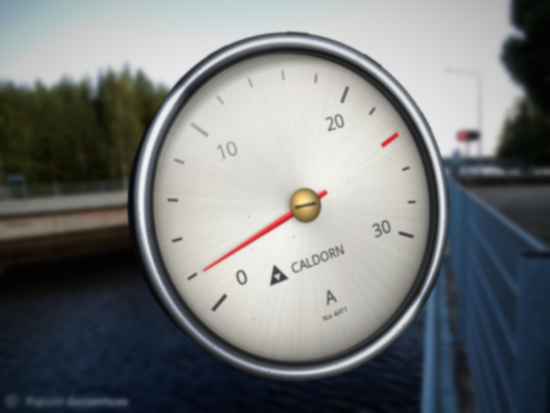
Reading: A 2
